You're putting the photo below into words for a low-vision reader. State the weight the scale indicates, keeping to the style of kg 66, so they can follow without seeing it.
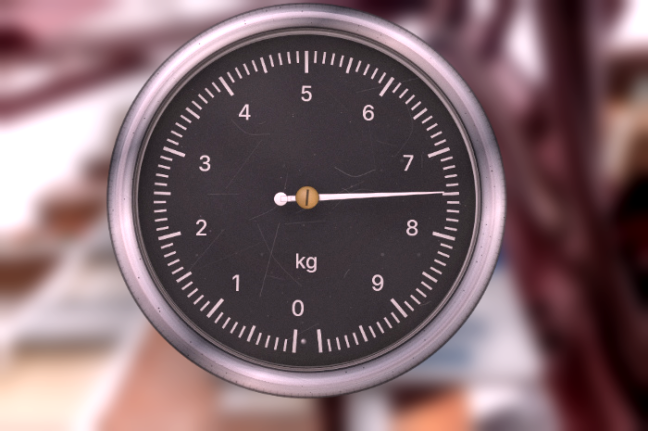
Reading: kg 7.5
